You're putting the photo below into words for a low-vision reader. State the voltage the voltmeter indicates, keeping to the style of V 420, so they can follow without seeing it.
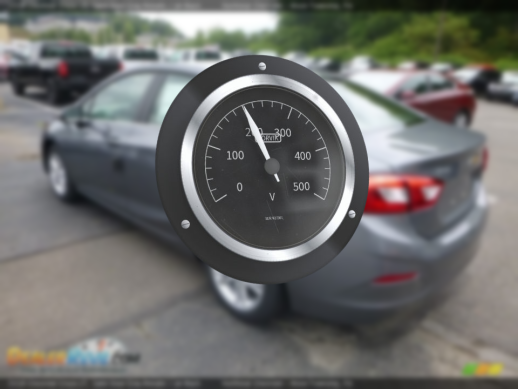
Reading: V 200
